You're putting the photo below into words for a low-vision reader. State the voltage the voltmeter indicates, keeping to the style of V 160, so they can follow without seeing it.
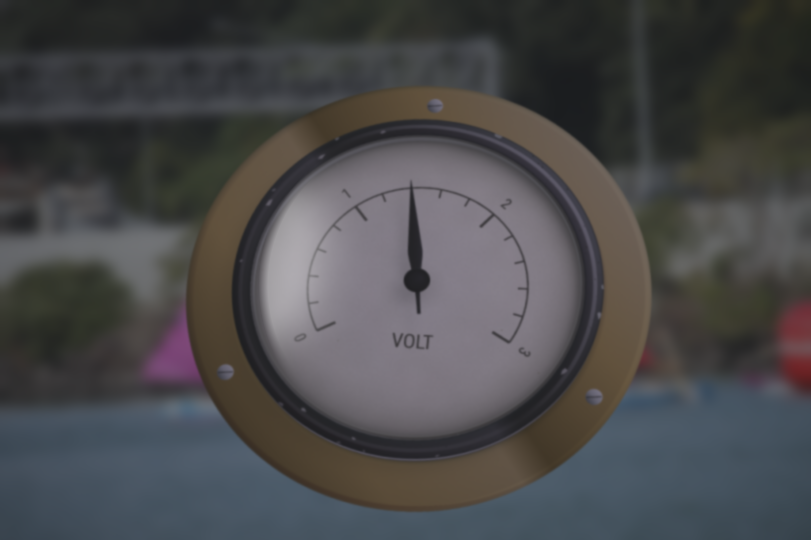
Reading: V 1.4
